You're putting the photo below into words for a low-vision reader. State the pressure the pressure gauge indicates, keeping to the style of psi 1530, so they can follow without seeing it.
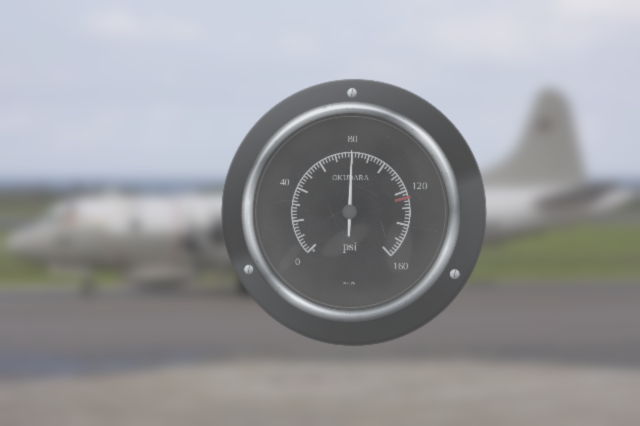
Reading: psi 80
